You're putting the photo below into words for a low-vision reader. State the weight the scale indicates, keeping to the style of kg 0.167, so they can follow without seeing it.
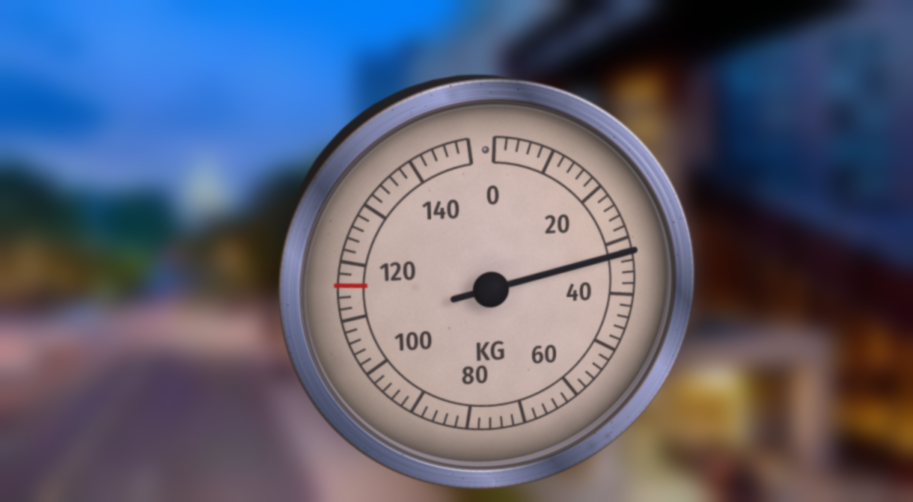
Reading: kg 32
